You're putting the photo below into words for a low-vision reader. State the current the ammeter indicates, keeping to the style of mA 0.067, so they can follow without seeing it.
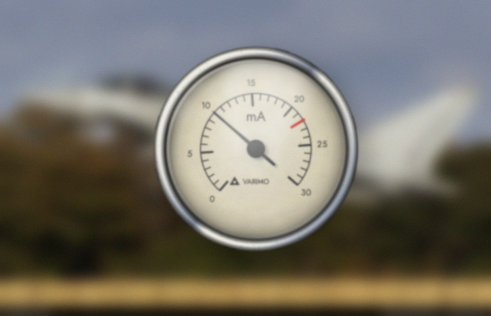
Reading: mA 10
